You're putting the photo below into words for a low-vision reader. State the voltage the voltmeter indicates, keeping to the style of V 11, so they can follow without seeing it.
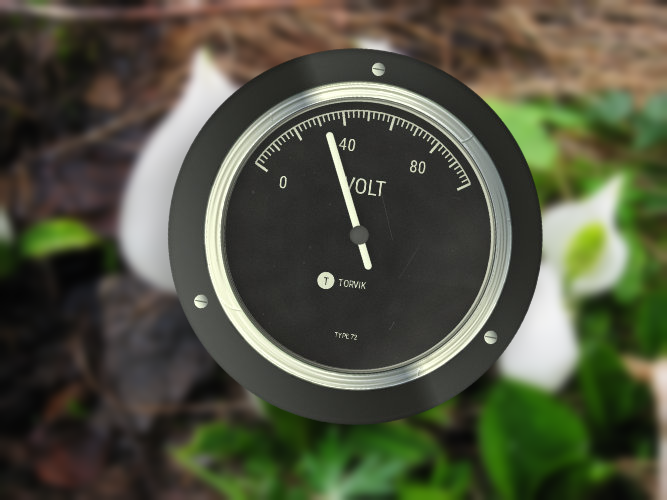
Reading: V 32
